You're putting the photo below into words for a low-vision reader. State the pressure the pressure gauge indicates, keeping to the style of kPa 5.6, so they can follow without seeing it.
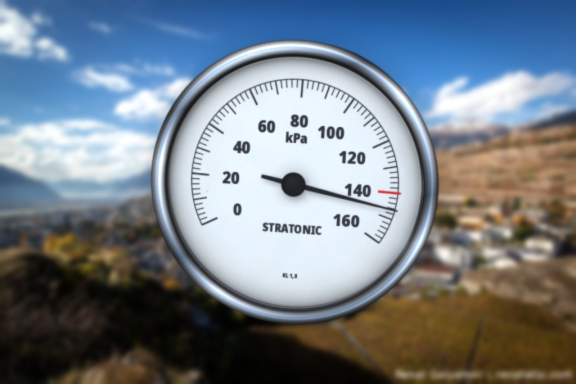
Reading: kPa 146
